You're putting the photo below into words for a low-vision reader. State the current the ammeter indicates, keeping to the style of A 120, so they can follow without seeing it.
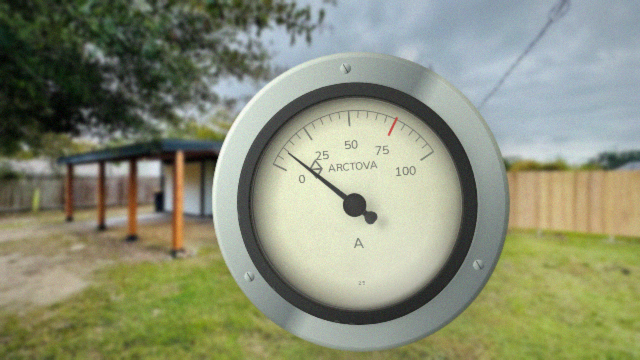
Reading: A 10
